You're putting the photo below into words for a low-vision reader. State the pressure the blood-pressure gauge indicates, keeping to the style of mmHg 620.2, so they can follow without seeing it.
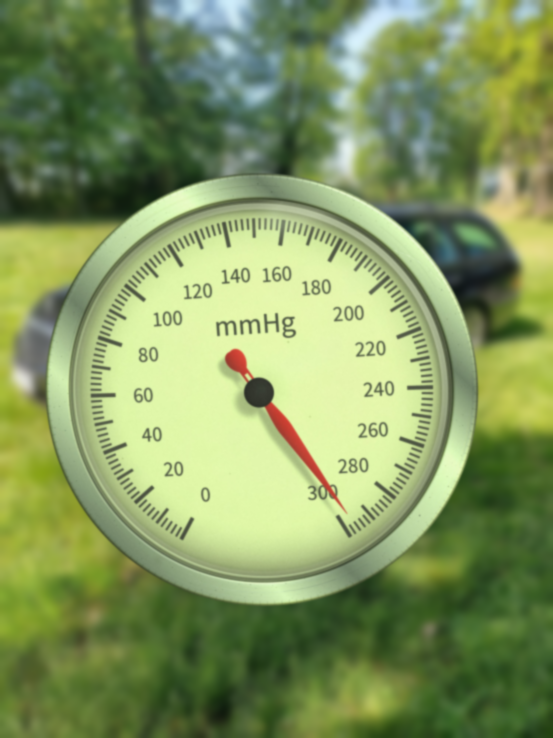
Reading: mmHg 296
